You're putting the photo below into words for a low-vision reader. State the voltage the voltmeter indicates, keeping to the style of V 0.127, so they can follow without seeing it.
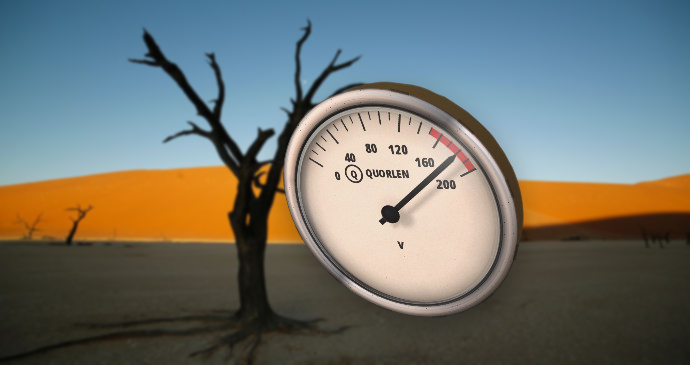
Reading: V 180
